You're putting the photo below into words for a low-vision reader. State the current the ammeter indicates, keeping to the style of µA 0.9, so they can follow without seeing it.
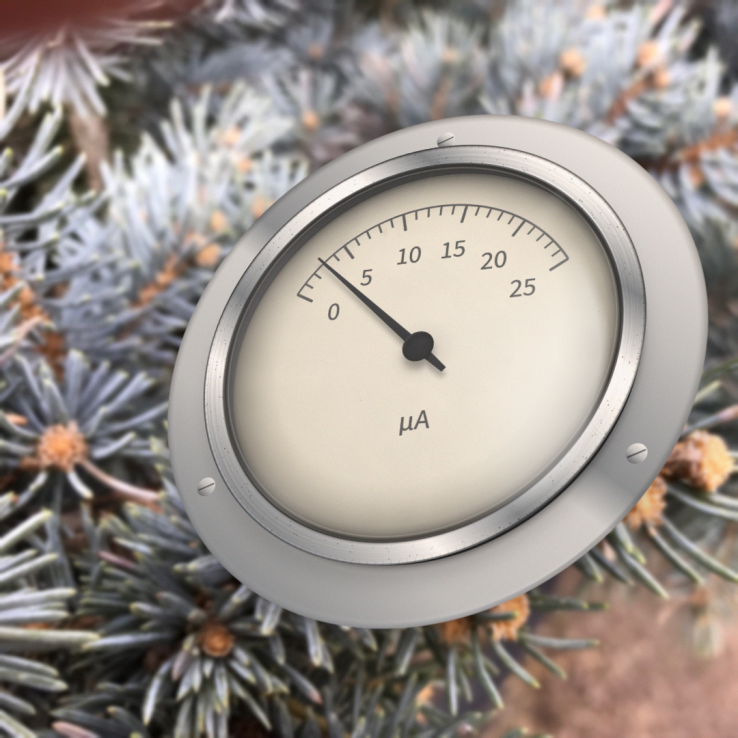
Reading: µA 3
